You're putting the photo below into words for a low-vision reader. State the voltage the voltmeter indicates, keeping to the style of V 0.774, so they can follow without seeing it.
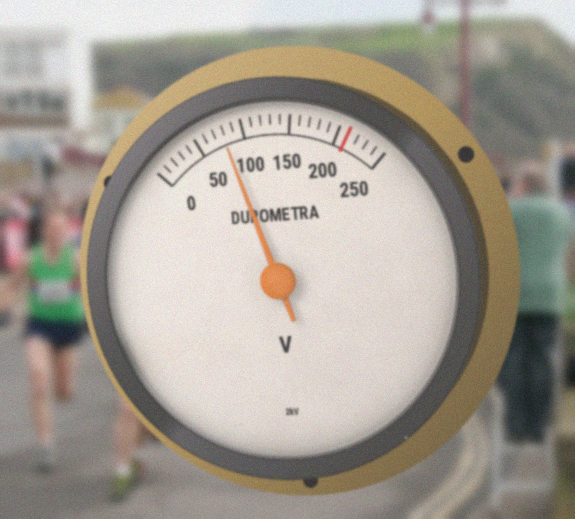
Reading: V 80
